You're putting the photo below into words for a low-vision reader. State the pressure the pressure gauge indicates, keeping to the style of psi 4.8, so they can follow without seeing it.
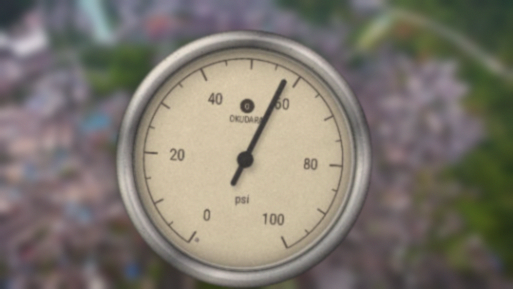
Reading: psi 57.5
